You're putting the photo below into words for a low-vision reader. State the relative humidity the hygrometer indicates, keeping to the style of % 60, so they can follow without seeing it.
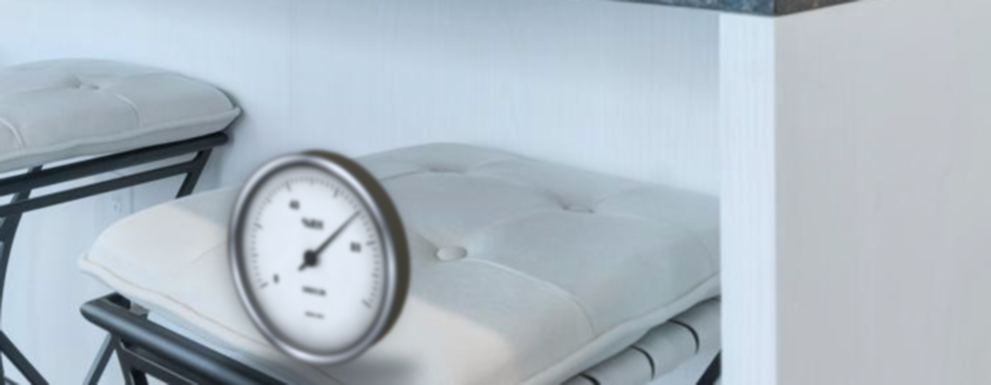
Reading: % 70
